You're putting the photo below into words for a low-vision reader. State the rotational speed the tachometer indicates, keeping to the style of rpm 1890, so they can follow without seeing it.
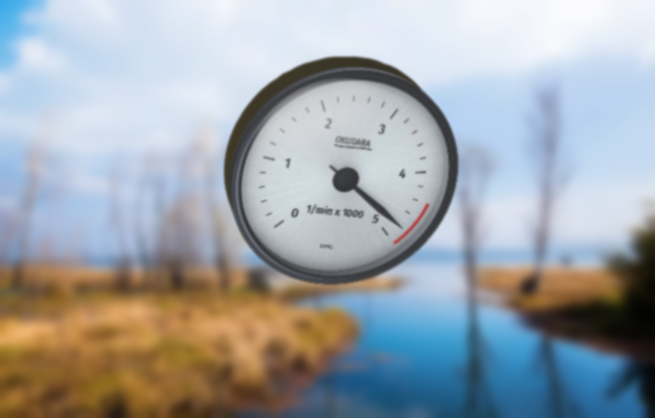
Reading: rpm 4800
